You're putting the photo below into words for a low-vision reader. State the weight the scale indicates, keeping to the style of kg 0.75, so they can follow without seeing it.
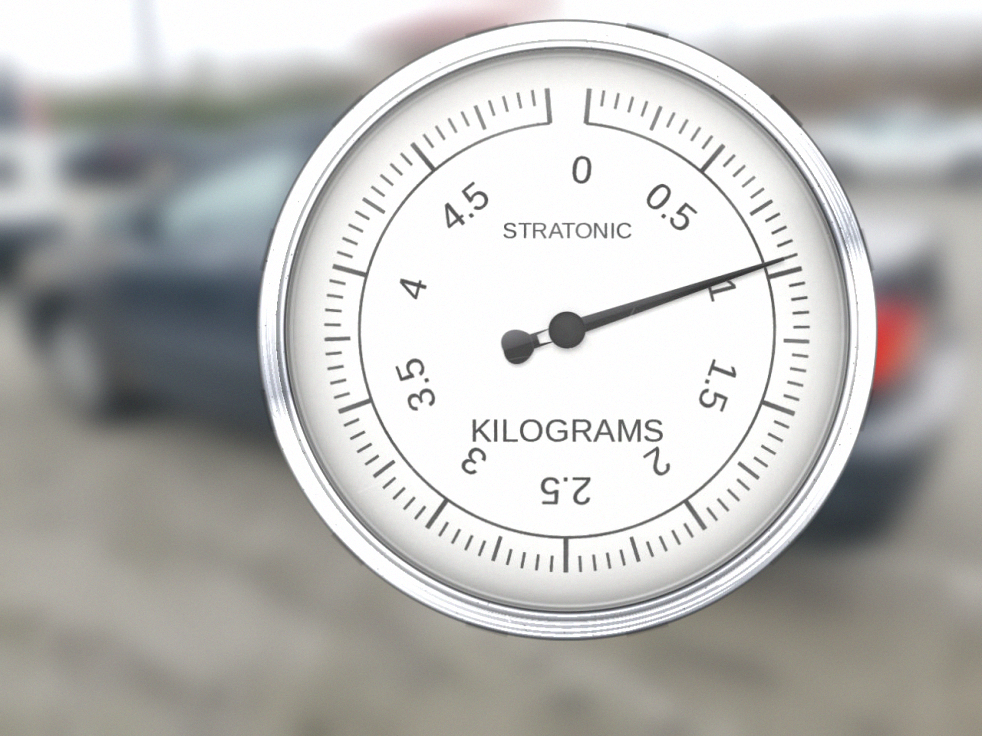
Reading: kg 0.95
